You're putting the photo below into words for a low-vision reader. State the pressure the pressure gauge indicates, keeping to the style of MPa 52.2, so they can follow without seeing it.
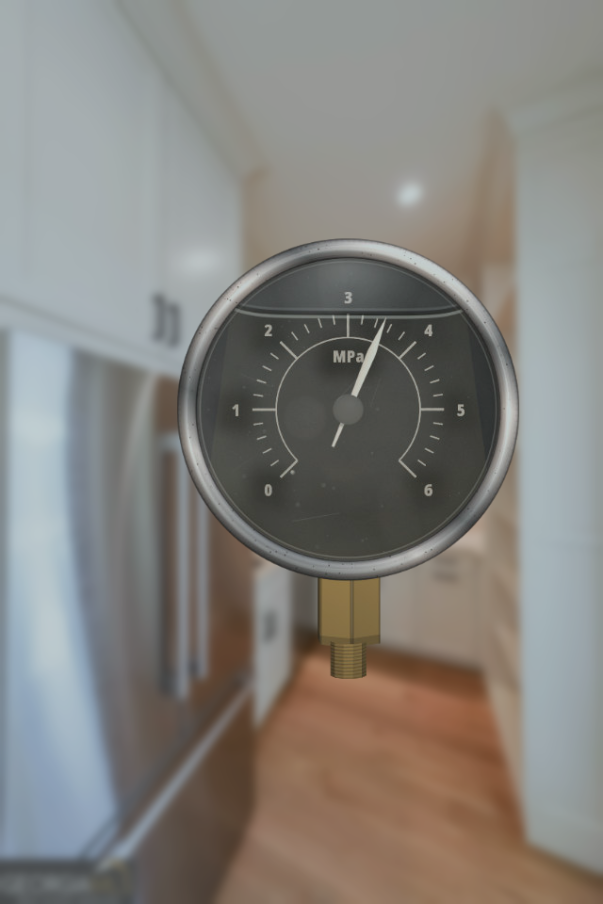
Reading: MPa 3.5
